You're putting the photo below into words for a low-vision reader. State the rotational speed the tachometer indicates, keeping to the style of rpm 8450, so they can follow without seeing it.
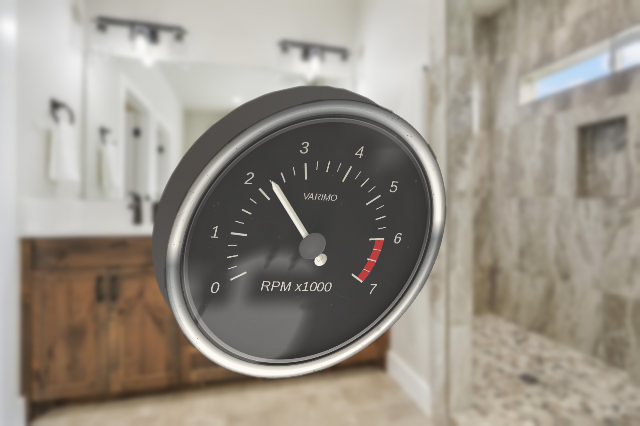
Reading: rpm 2250
